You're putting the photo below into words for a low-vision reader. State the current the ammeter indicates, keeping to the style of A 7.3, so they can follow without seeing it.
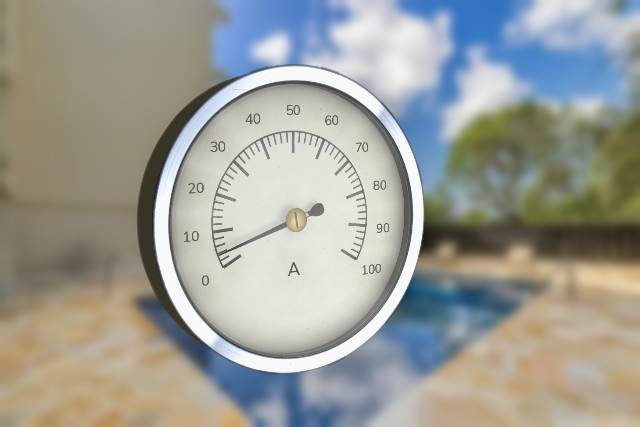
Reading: A 4
